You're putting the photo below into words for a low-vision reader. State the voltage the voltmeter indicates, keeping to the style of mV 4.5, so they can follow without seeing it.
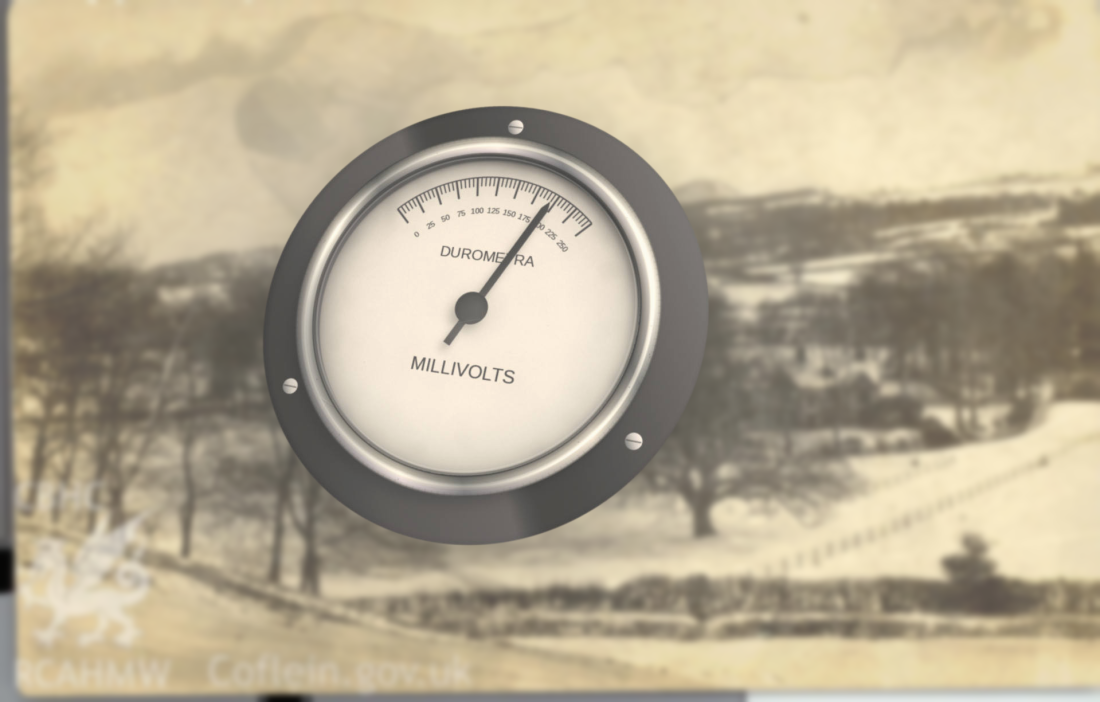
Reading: mV 200
